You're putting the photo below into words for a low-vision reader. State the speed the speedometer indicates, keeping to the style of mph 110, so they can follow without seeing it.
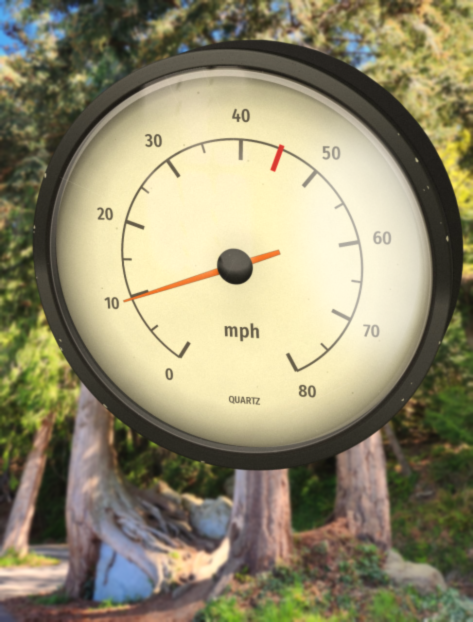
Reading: mph 10
